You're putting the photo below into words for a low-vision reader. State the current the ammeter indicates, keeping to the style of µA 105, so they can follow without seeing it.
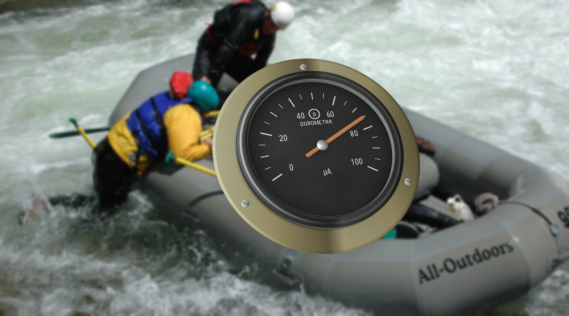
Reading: µA 75
